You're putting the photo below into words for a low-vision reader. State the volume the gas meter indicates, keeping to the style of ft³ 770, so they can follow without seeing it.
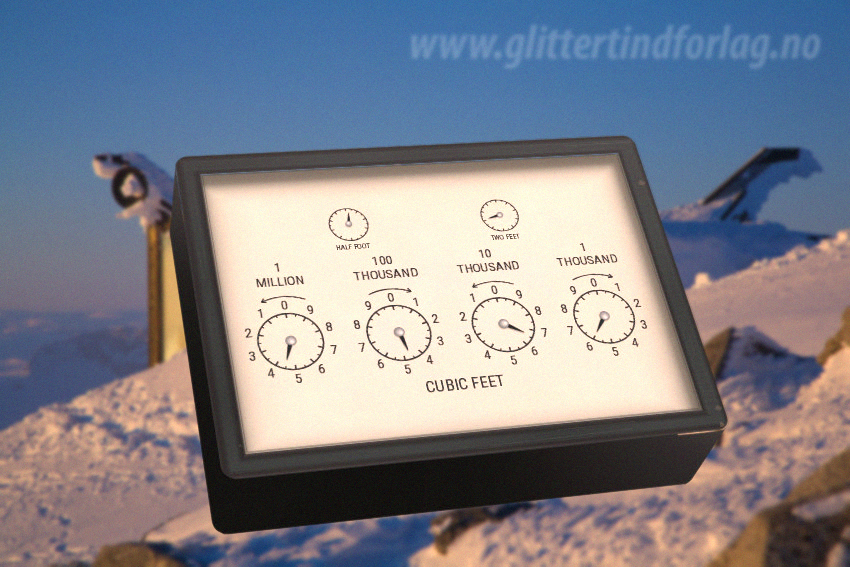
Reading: ft³ 446600
